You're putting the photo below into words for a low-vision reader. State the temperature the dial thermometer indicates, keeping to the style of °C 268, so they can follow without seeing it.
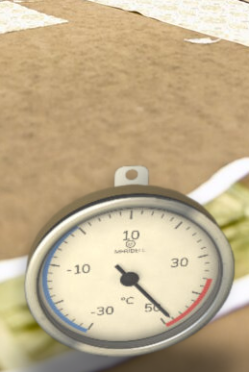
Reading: °C 48
